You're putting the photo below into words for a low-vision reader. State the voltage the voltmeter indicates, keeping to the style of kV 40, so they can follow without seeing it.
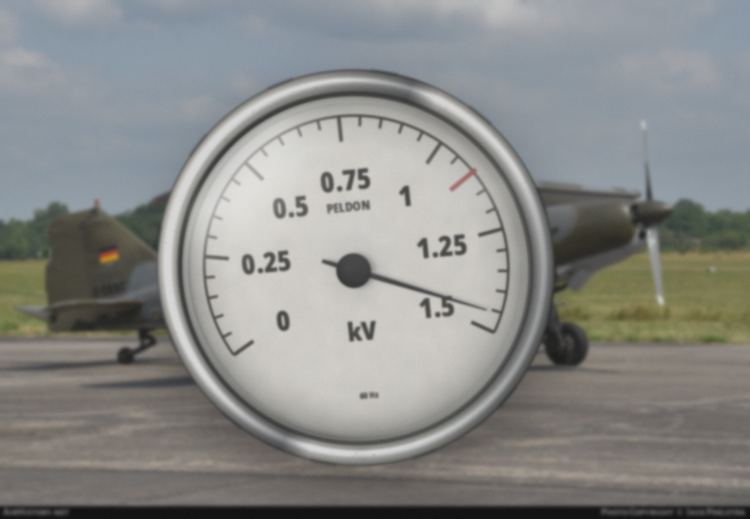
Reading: kV 1.45
